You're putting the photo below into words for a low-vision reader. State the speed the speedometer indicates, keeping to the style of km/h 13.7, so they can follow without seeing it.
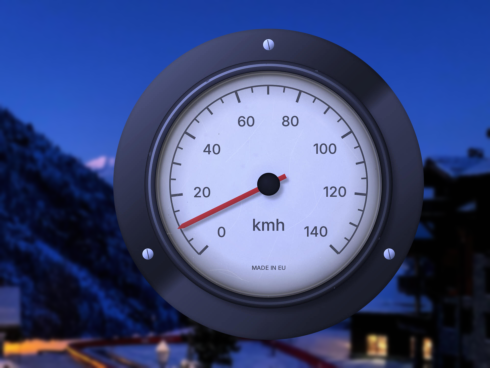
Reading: km/h 10
